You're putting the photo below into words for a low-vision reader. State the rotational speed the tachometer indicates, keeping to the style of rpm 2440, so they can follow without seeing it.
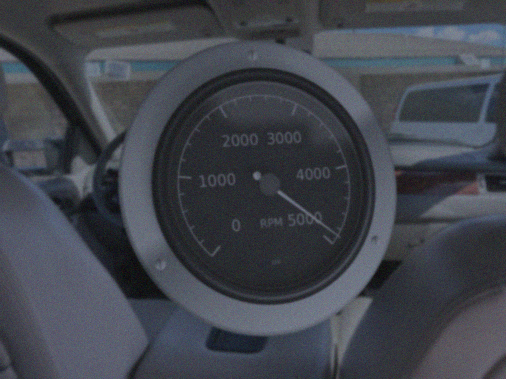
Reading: rpm 4900
